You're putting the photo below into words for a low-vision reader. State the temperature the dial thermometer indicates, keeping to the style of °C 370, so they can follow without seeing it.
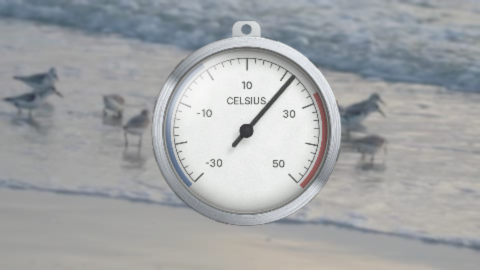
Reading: °C 22
